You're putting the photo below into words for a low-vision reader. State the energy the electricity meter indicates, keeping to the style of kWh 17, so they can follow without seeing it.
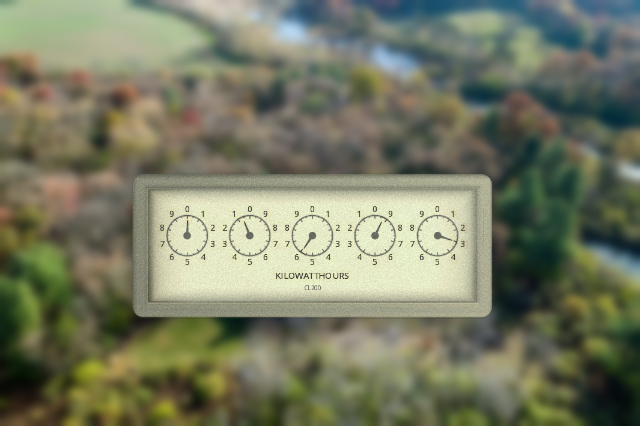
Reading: kWh 593
